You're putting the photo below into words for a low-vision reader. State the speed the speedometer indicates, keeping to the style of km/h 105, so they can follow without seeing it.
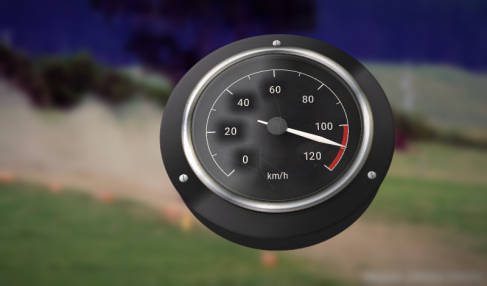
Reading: km/h 110
